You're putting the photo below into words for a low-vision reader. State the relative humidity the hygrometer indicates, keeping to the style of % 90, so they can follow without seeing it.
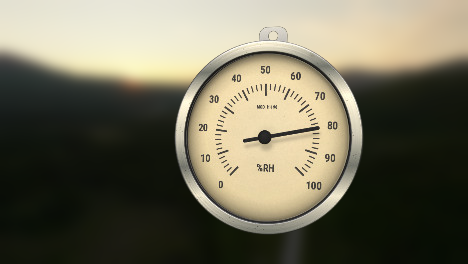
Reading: % 80
